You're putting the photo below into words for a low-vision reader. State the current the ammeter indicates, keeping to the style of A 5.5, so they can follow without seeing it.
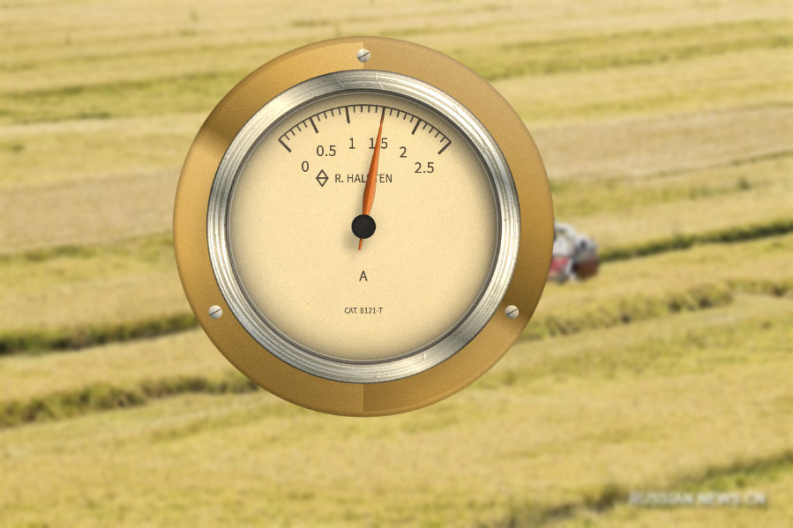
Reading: A 1.5
